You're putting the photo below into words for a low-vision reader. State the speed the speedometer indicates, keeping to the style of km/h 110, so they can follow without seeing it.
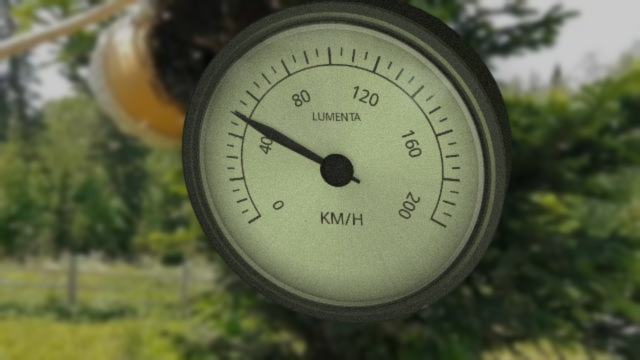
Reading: km/h 50
